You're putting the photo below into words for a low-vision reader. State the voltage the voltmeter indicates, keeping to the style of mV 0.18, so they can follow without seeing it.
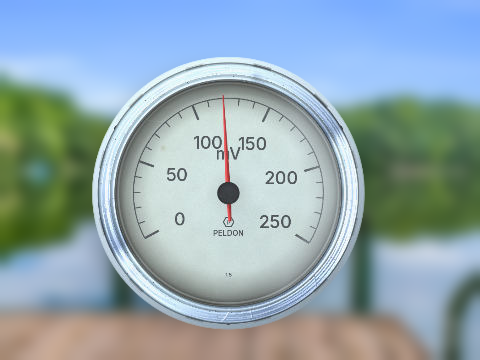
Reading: mV 120
